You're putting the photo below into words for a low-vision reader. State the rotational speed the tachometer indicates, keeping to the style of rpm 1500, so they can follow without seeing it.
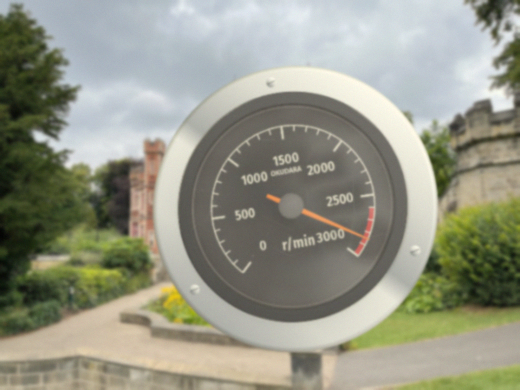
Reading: rpm 2850
